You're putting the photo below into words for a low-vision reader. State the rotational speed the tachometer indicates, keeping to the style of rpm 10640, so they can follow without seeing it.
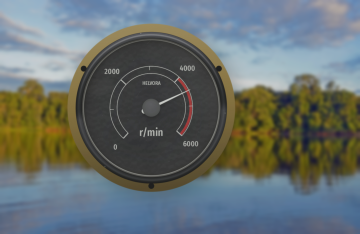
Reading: rpm 4500
